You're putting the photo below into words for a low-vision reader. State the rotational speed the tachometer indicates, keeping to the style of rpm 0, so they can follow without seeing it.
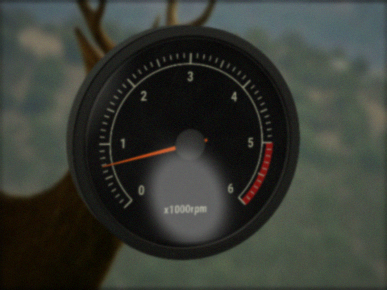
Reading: rpm 700
